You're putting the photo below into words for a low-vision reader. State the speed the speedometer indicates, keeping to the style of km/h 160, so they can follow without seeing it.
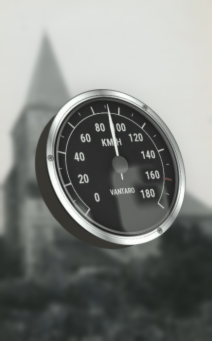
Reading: km/h 90
